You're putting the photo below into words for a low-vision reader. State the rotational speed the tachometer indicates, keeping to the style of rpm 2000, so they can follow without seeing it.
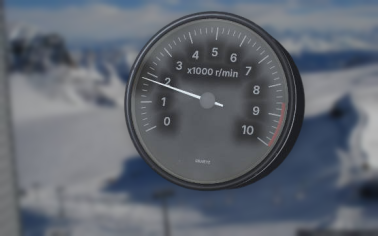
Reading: rpm 1800
